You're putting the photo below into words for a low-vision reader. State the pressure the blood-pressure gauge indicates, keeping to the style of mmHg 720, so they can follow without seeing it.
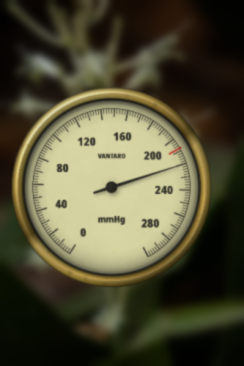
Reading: mmHg 220
